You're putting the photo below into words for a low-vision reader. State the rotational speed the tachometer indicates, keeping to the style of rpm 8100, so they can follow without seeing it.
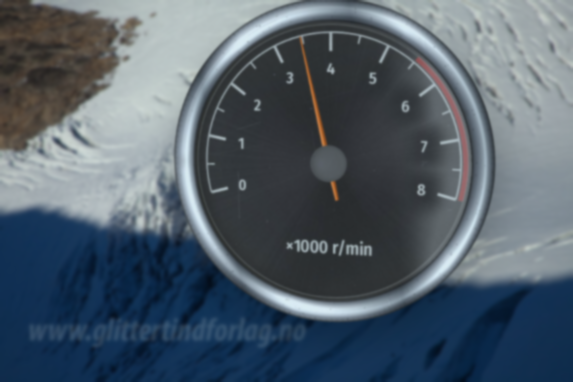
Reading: rpm 3500
